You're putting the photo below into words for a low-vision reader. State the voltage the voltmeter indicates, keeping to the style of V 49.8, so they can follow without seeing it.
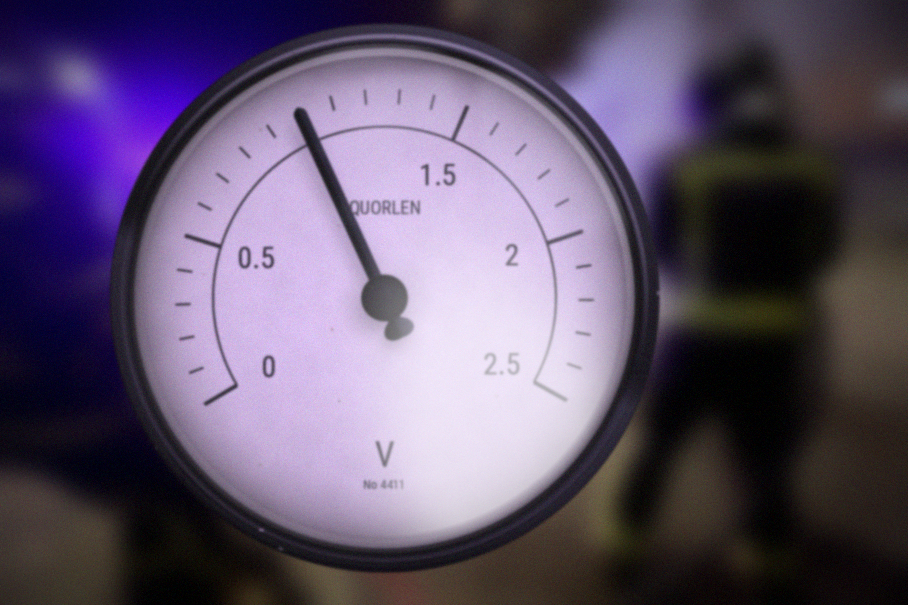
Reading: V 1
